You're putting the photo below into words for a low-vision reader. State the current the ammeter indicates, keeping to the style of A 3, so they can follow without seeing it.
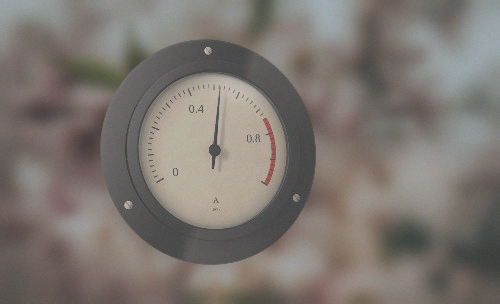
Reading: A 0.52
